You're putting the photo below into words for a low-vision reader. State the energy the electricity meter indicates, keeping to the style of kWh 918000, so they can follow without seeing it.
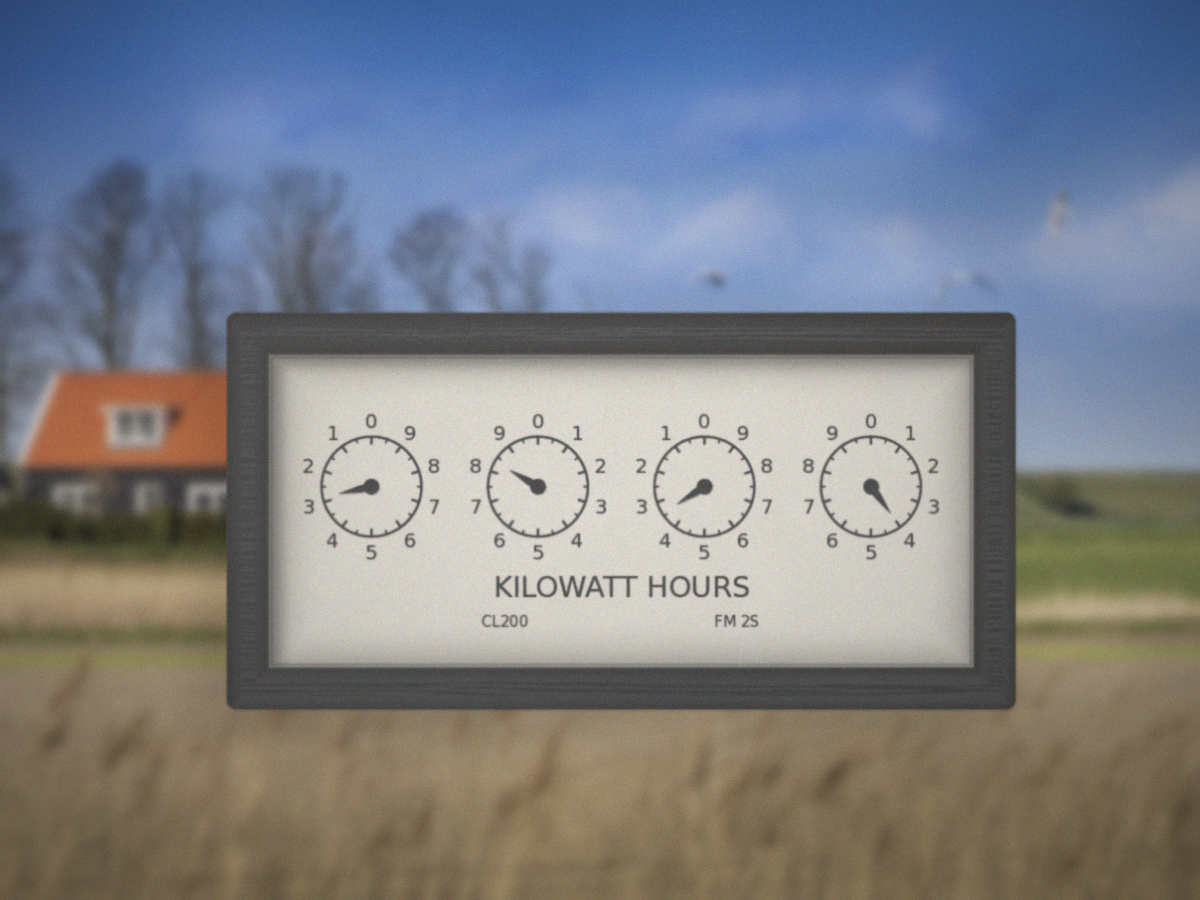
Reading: kWh 2834
